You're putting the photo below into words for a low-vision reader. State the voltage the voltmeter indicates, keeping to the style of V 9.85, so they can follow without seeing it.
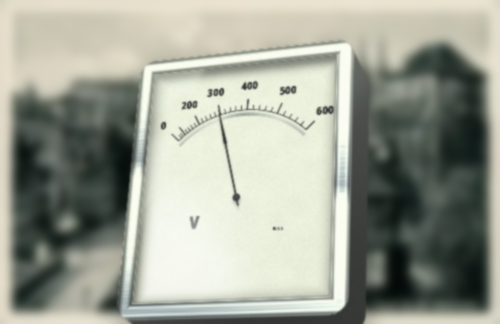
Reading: V 300
